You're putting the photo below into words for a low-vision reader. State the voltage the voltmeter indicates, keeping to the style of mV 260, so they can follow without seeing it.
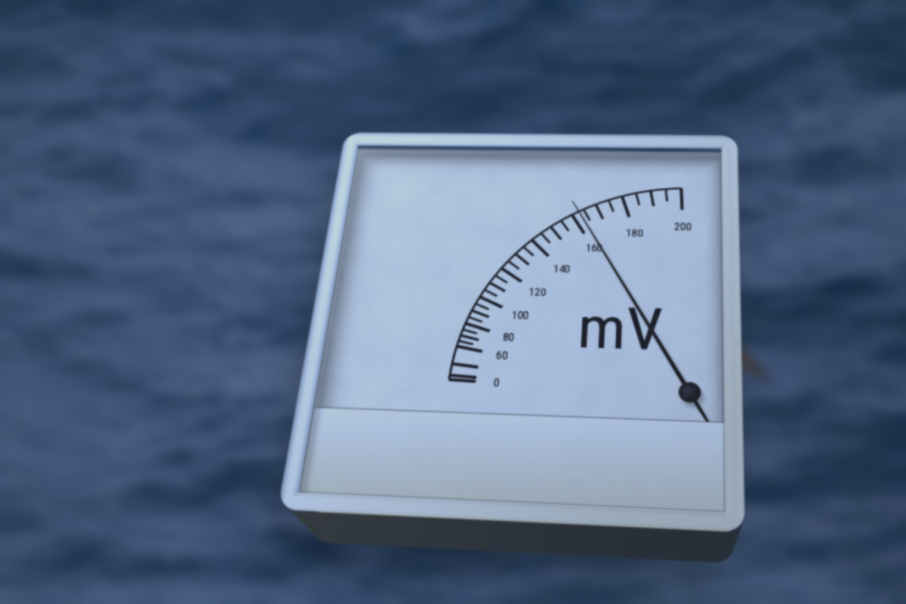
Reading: mV 162.5
